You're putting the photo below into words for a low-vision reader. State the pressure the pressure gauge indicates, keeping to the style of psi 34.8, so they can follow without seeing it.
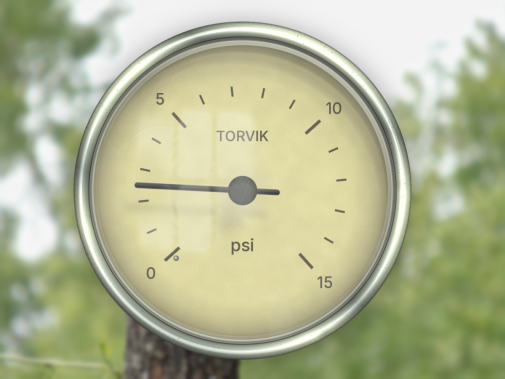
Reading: psi 2.5
